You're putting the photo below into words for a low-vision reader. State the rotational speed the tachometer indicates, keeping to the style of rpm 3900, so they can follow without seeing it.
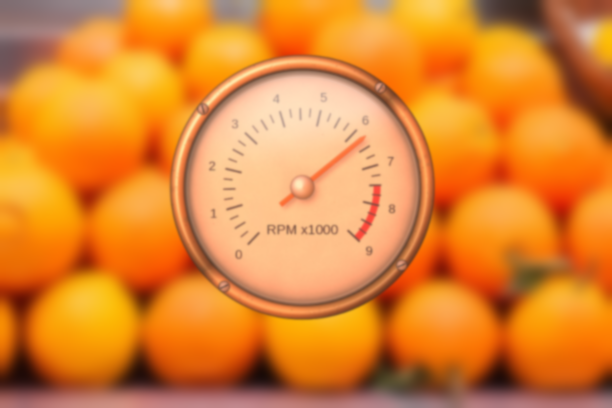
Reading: rpm 6250
